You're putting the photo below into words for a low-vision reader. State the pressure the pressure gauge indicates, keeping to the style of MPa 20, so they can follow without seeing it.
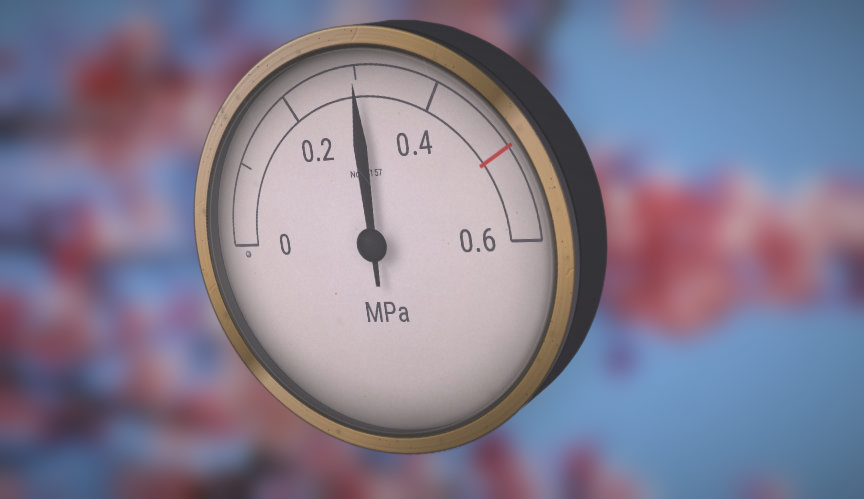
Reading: MPa 0.3
